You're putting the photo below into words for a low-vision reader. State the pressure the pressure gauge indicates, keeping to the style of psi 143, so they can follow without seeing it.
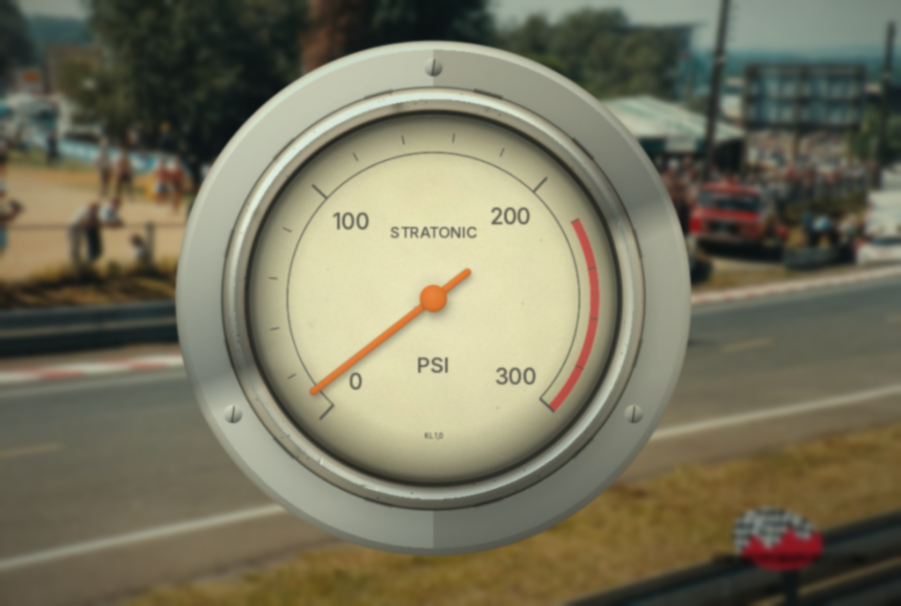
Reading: psi 10
